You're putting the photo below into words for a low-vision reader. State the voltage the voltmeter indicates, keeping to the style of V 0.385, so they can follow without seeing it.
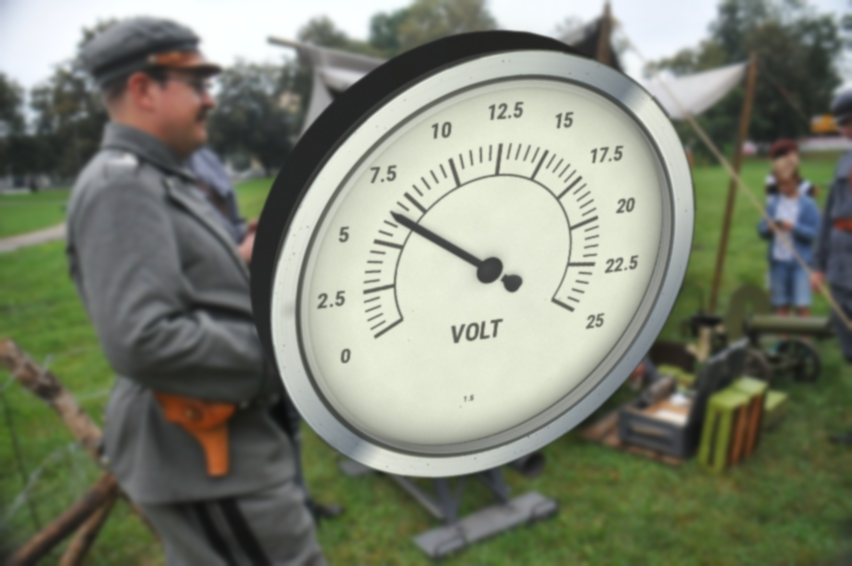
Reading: V 6.5
